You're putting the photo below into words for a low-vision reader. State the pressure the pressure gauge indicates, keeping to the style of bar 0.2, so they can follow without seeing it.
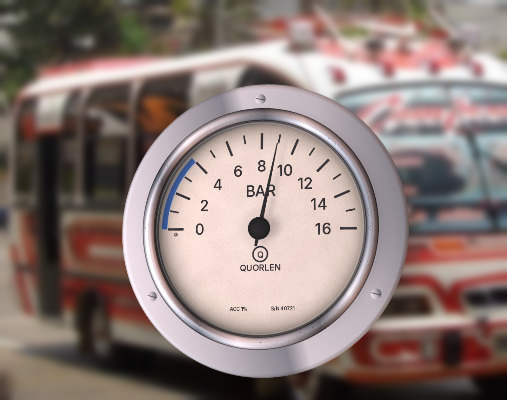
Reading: bar 9
